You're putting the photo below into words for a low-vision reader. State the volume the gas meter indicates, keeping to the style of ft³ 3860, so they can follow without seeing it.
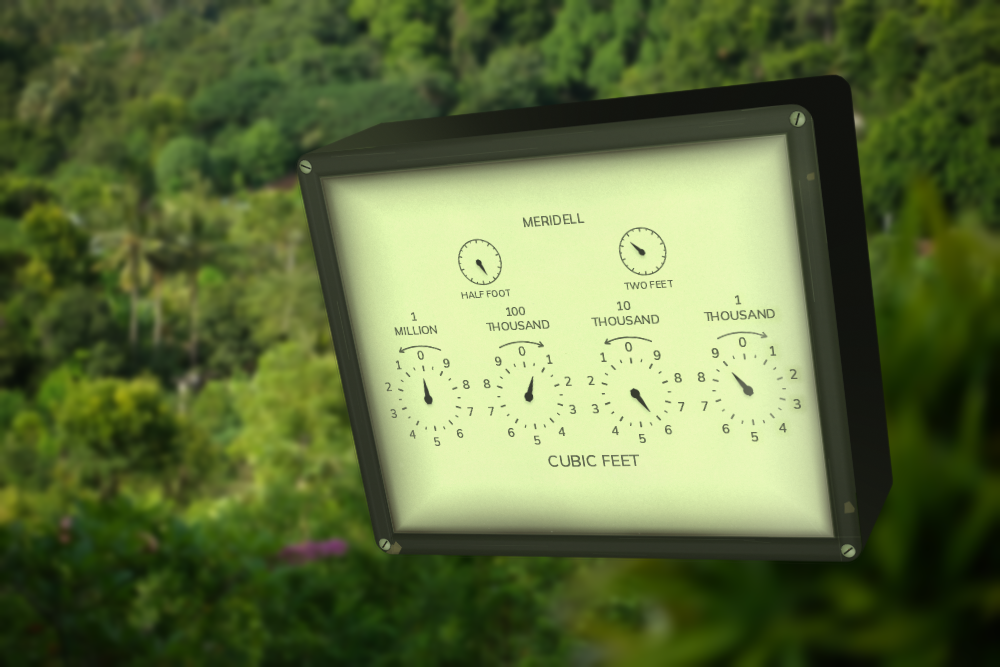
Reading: ft³ 5900
